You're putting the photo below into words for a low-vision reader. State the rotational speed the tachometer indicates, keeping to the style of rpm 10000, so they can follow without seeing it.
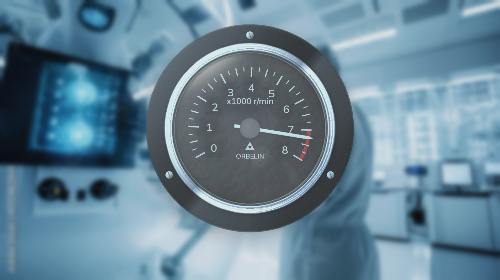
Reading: rpm 7250
